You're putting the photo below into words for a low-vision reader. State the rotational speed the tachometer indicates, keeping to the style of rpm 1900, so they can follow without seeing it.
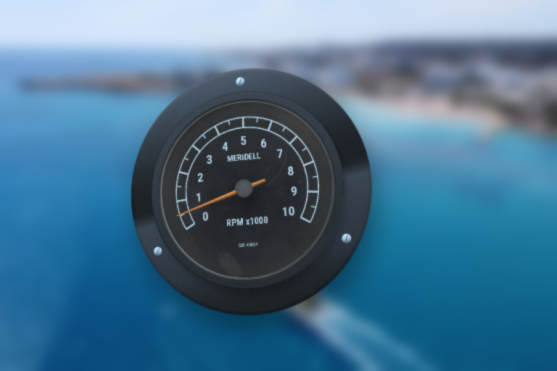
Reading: rpm 500
